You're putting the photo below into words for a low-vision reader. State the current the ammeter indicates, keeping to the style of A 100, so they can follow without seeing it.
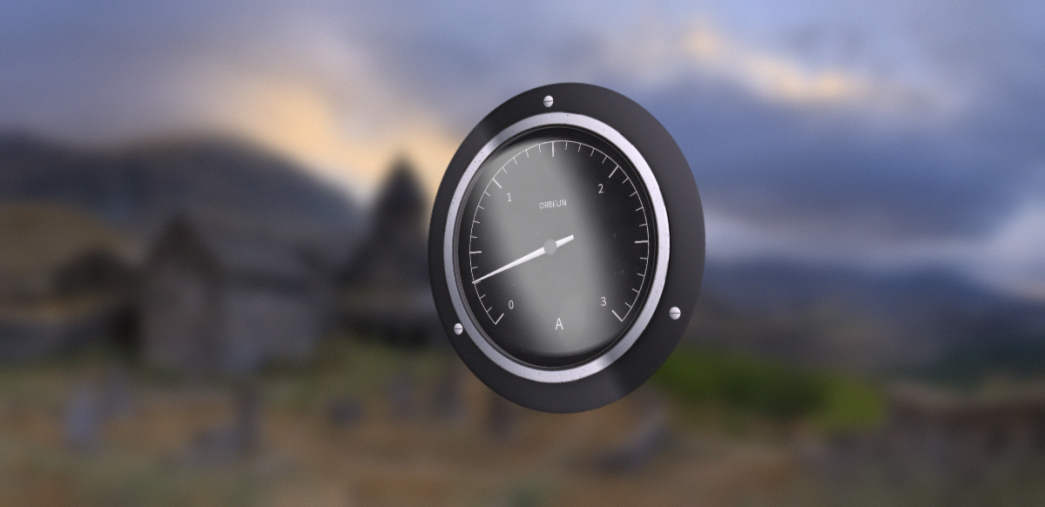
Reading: A 0.3
